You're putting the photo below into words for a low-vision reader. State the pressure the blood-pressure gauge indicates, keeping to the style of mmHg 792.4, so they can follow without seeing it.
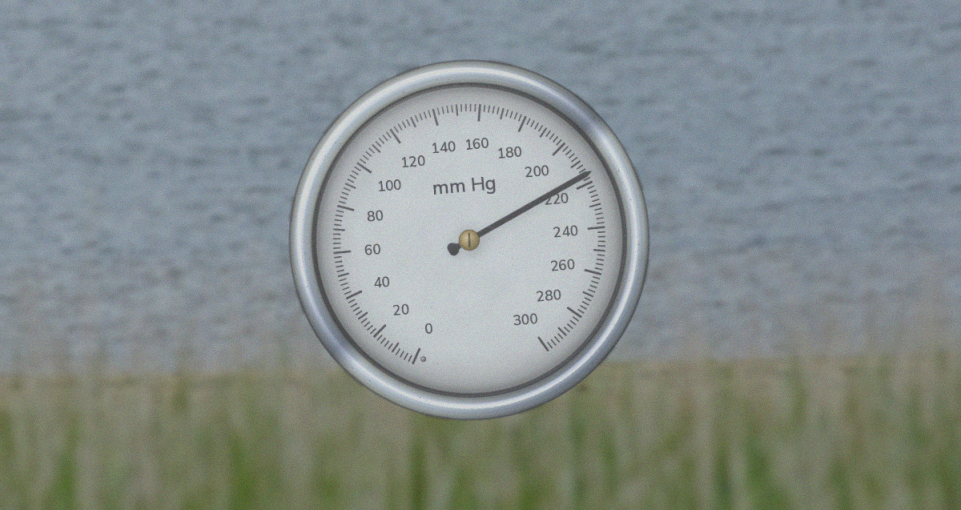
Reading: mmHg 216
